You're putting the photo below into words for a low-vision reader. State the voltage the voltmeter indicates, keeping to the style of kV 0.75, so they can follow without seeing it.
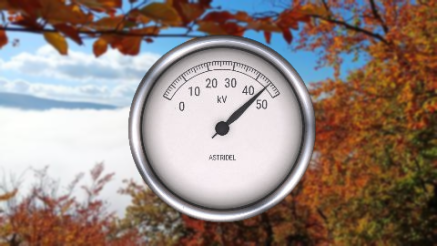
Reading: kV 45
